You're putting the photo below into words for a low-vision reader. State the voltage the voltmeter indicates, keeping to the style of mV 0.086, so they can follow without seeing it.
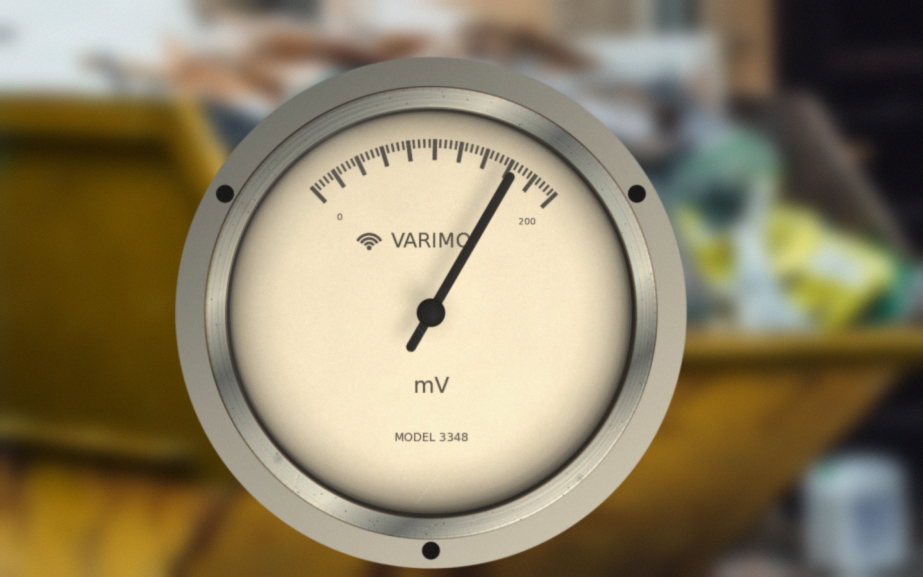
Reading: mV 164
